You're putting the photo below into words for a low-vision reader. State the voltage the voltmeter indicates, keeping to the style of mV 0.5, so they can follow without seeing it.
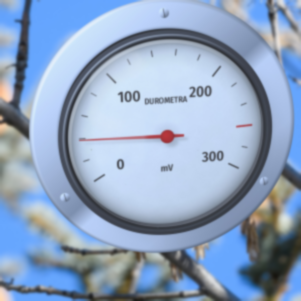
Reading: mV 40
